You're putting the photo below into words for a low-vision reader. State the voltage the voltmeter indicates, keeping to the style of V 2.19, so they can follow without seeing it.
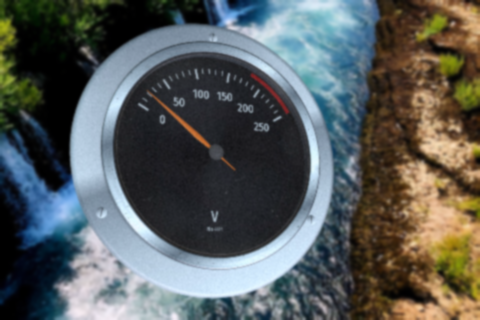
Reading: V 20
